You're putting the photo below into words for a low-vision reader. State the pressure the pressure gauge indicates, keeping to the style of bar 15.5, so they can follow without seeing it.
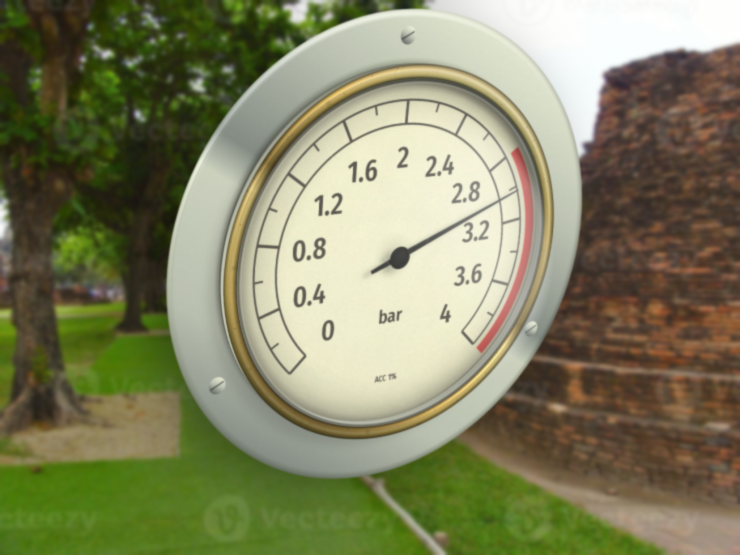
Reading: bar 3
